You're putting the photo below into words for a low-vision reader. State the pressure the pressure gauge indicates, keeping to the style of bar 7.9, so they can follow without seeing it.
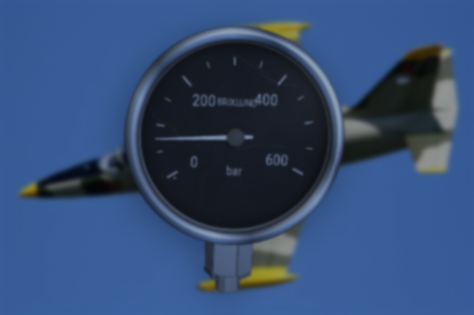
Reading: bar 75
